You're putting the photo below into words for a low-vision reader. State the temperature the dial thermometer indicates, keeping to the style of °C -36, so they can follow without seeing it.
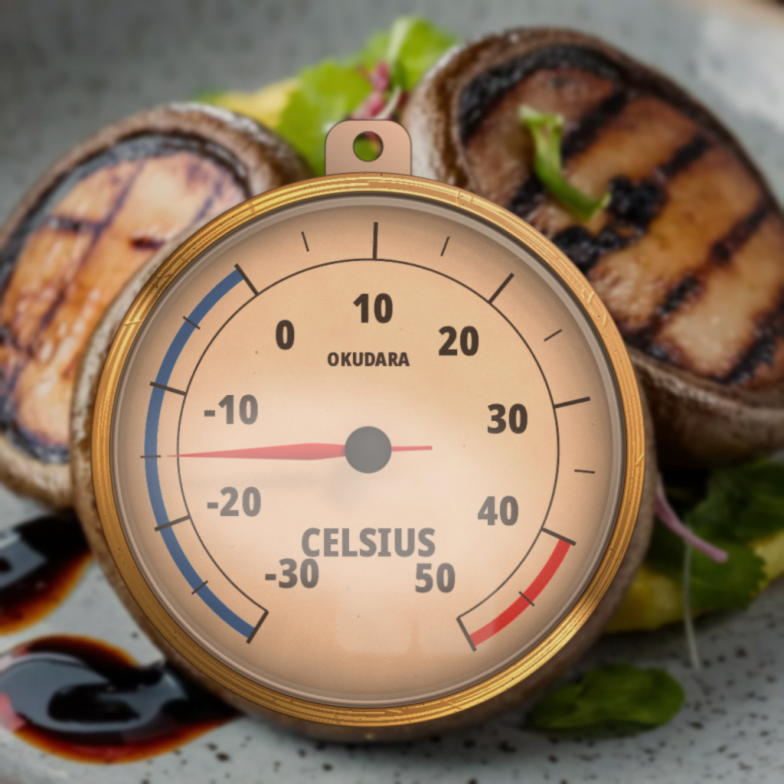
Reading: °C -15
